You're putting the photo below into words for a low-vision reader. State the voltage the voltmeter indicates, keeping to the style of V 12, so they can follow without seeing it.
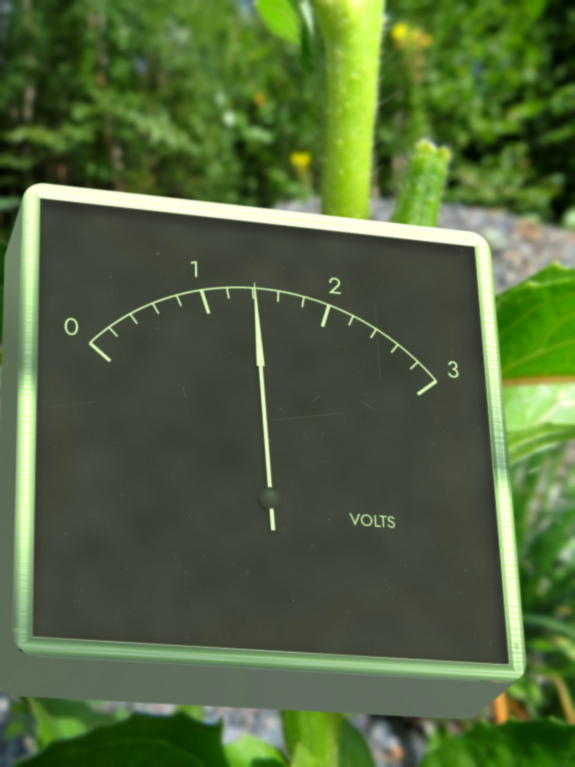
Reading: V 1.4
